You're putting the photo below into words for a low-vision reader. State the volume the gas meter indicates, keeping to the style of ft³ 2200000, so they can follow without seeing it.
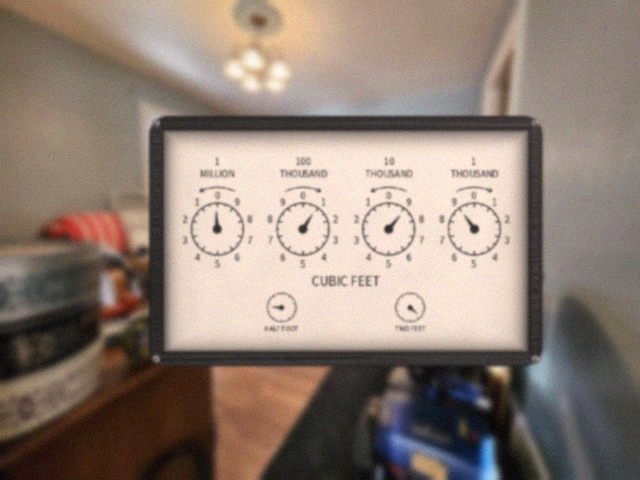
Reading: ft³ 8900
